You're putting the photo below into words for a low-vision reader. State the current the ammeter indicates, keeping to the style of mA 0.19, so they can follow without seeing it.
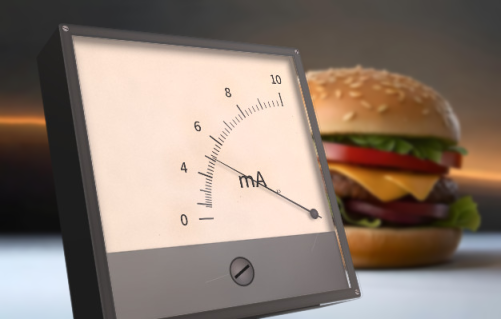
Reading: mA 5
